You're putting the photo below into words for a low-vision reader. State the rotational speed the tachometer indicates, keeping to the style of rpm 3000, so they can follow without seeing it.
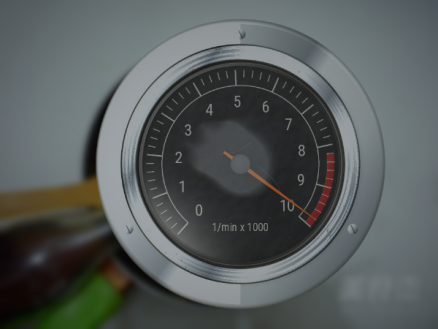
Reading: rpm 9800
